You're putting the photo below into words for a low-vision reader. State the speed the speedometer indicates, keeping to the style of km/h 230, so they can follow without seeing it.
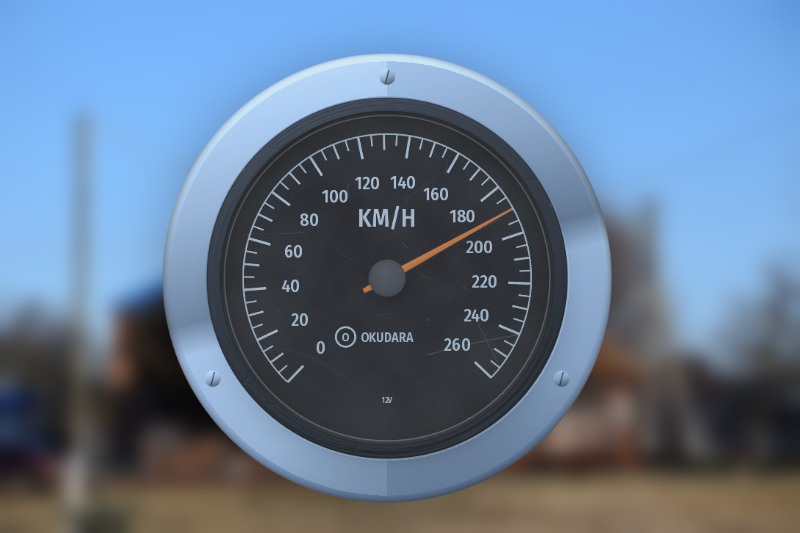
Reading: km/h 190
